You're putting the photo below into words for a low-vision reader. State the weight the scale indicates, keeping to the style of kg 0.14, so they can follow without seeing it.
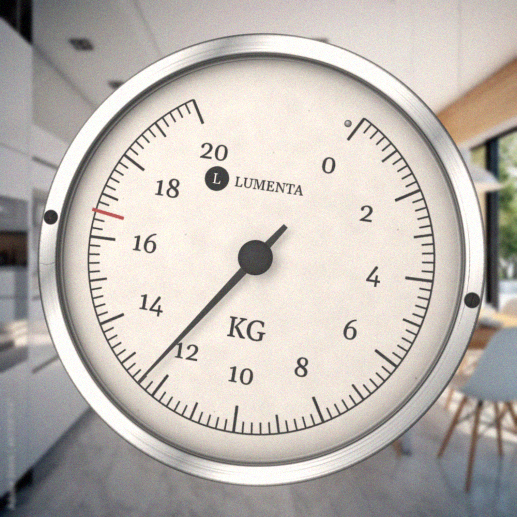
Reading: kg 12.4
